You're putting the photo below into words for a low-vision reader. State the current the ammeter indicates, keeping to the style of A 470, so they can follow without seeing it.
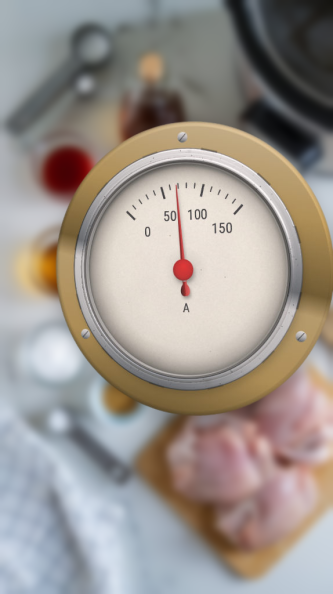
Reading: A 70
